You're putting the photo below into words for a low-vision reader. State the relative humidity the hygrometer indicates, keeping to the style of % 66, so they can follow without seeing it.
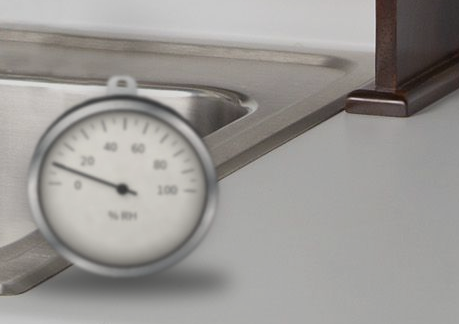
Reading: % 10
